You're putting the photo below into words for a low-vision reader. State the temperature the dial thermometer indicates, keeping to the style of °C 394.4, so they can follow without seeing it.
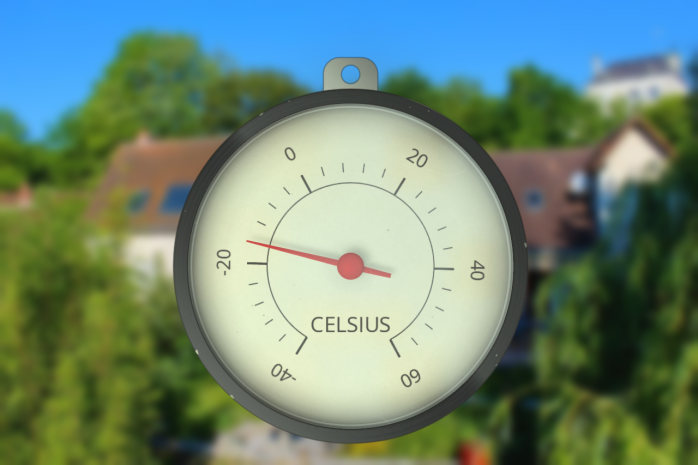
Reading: °C -16
